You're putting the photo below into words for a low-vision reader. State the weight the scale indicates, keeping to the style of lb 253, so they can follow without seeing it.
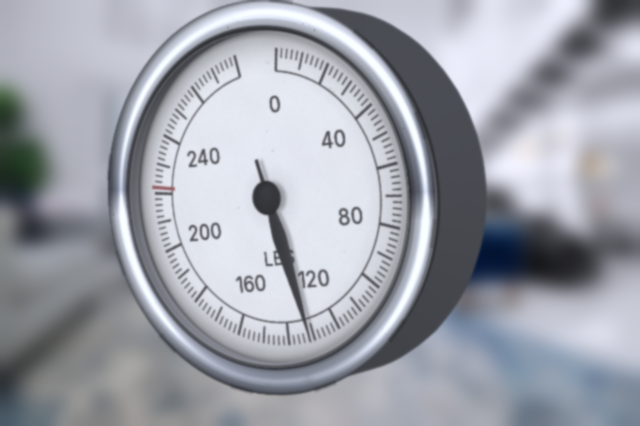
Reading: lb 130
